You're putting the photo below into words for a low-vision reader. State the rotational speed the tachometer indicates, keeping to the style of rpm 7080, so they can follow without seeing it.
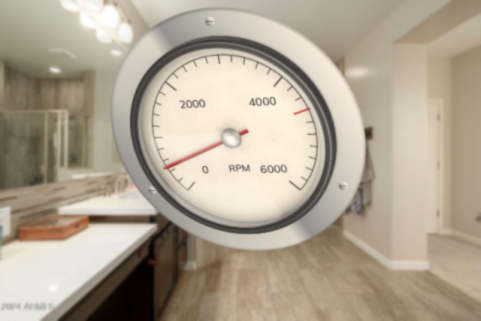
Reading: rpm 500
